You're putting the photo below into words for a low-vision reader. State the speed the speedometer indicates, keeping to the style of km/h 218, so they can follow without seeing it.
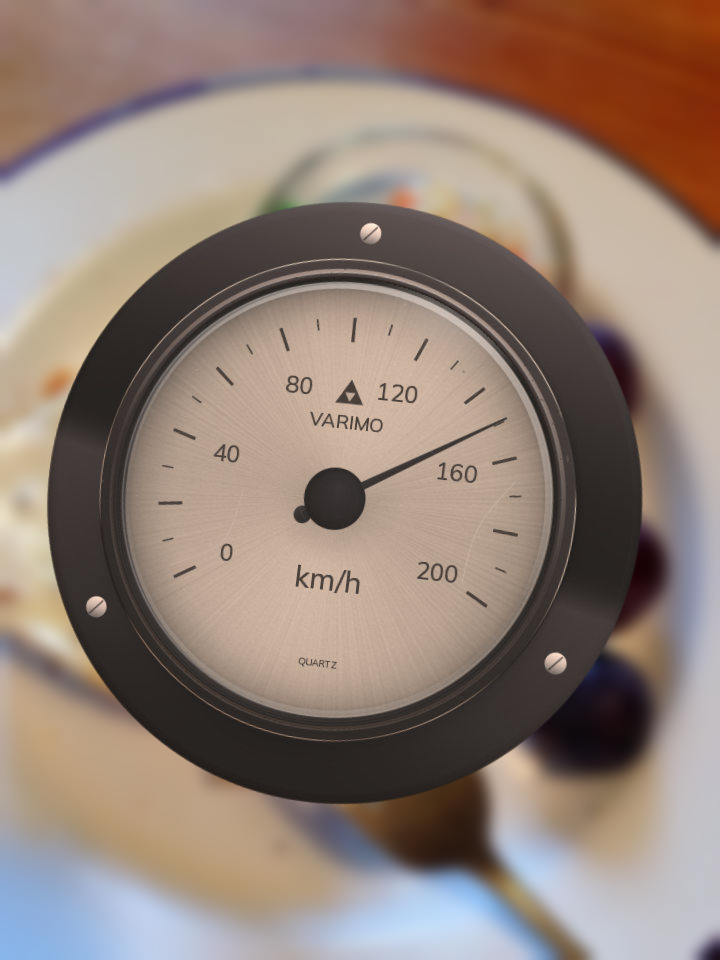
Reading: km/h 150
